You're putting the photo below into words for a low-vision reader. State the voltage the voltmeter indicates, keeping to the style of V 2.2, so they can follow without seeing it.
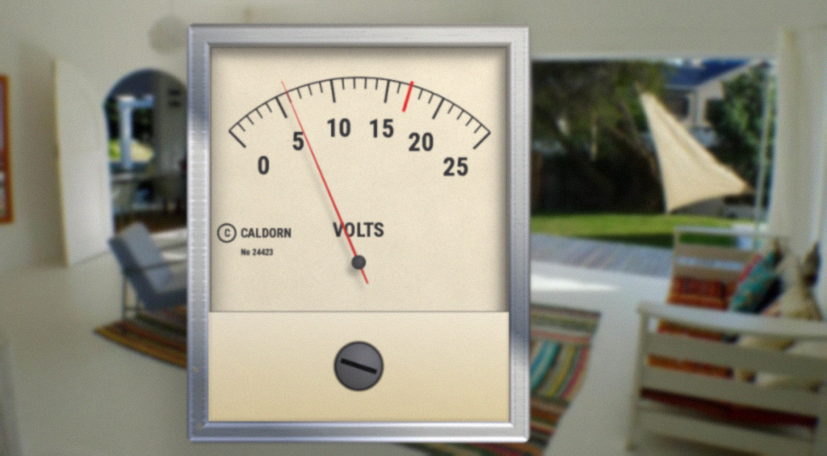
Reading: V 6
